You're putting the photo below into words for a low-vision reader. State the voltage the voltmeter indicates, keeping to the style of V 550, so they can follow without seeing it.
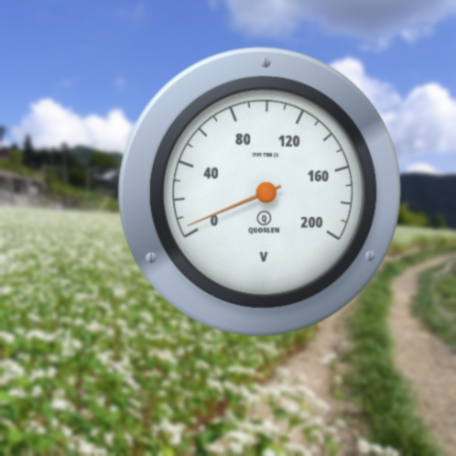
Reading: V 5
